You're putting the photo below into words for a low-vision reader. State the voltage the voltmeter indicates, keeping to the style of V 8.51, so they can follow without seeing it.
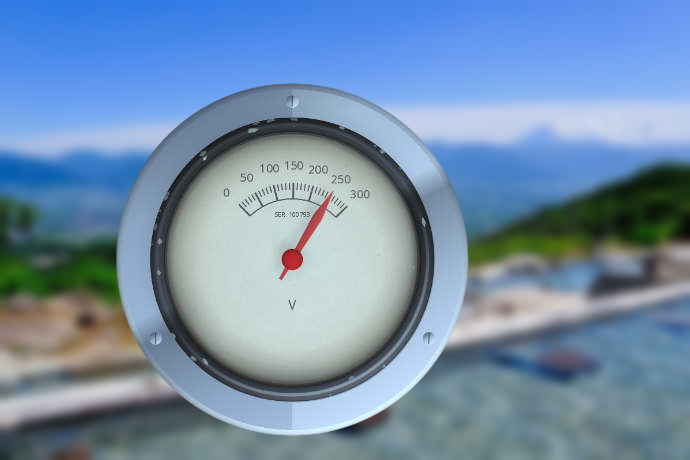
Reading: V 250
